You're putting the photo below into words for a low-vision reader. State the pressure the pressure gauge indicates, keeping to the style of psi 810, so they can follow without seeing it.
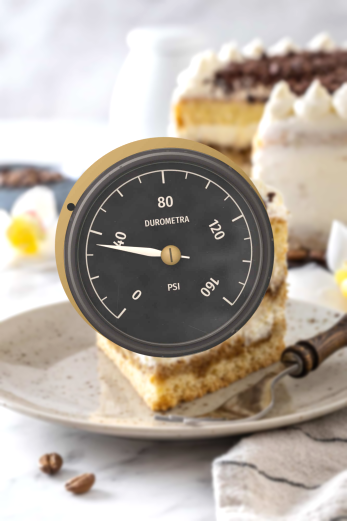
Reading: psi 35
